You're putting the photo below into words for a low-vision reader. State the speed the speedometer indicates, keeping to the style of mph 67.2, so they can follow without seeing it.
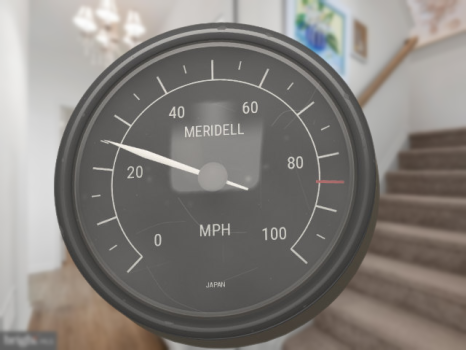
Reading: mph 25
